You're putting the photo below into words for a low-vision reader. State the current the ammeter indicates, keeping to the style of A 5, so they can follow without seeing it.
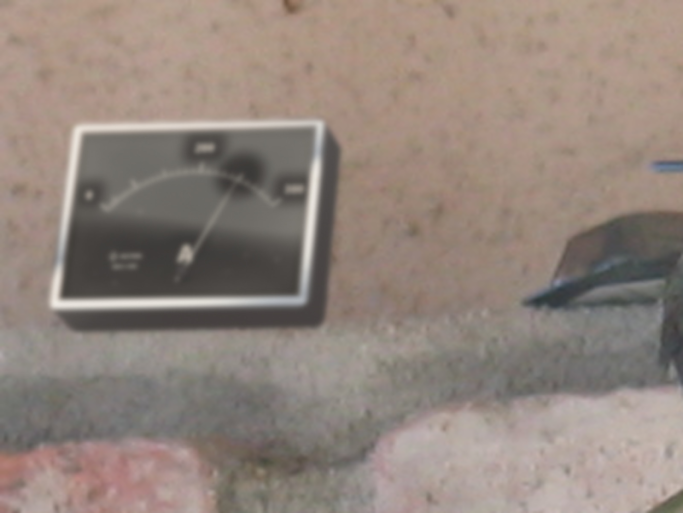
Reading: A 250
